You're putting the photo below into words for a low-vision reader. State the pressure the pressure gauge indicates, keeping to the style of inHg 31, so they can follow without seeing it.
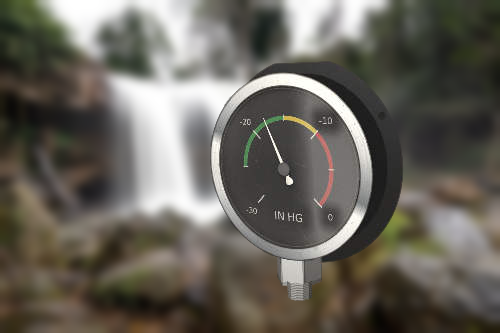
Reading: inHg -17.5
